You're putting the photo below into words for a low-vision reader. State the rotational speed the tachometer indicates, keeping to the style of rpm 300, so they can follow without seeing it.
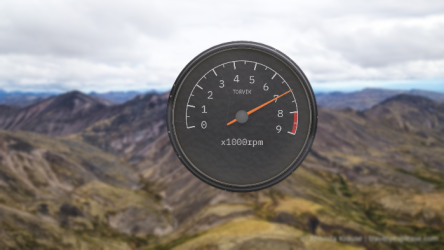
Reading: rpm 7000
